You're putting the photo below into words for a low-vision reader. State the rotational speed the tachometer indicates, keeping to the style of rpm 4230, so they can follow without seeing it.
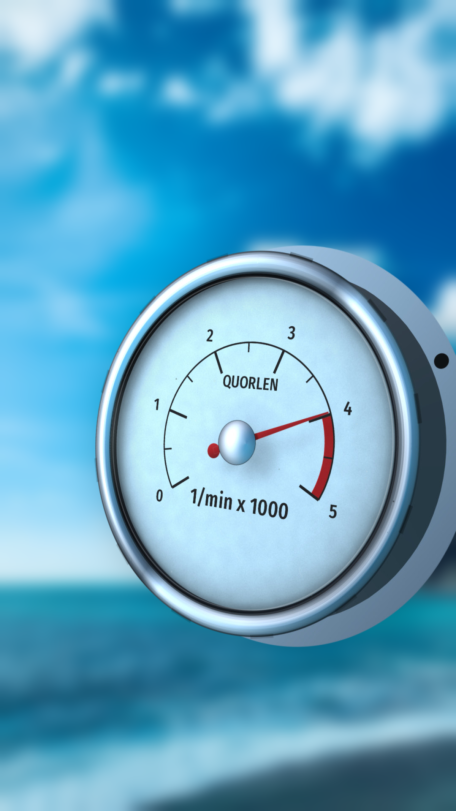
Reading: rpm 4000
